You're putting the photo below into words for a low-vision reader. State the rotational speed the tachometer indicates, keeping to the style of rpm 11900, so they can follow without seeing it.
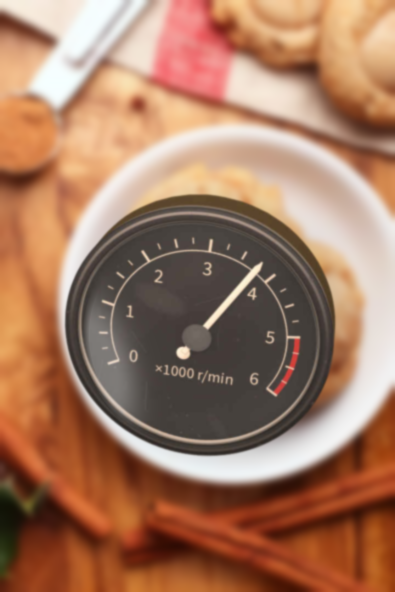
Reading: rpm 3750
